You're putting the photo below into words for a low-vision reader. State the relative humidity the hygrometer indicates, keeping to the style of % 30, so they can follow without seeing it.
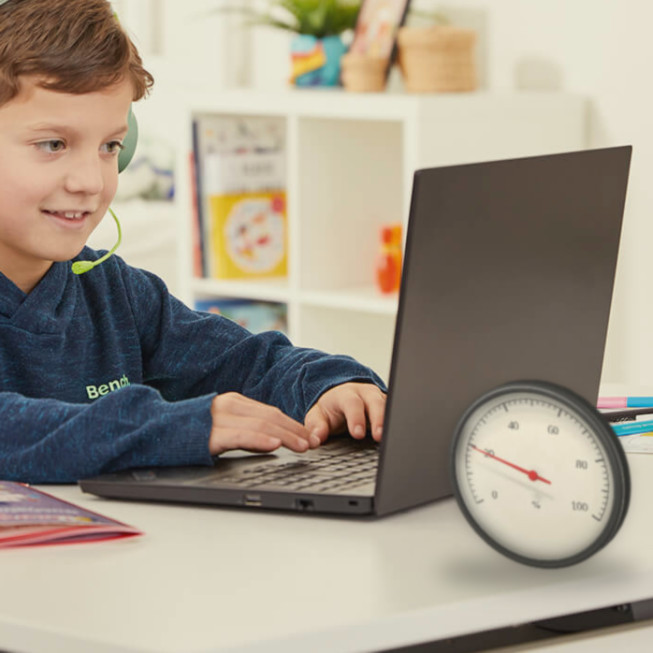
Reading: % 20
